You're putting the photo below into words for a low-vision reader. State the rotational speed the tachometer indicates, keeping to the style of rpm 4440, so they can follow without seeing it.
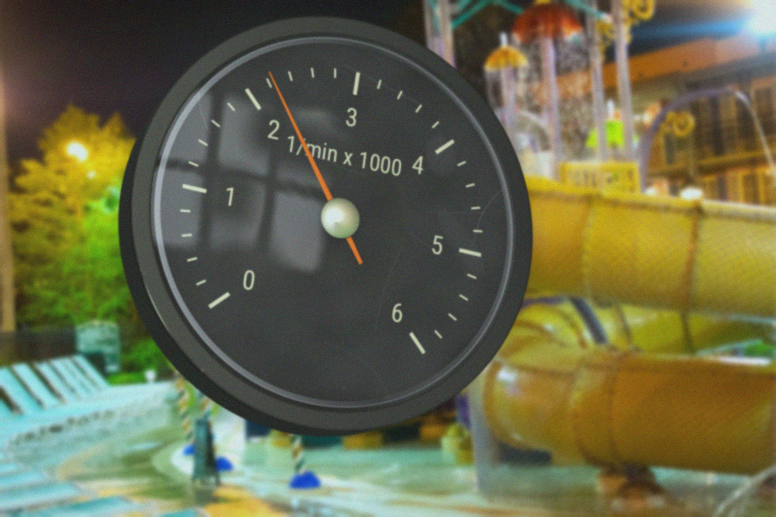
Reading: rpm 2200
